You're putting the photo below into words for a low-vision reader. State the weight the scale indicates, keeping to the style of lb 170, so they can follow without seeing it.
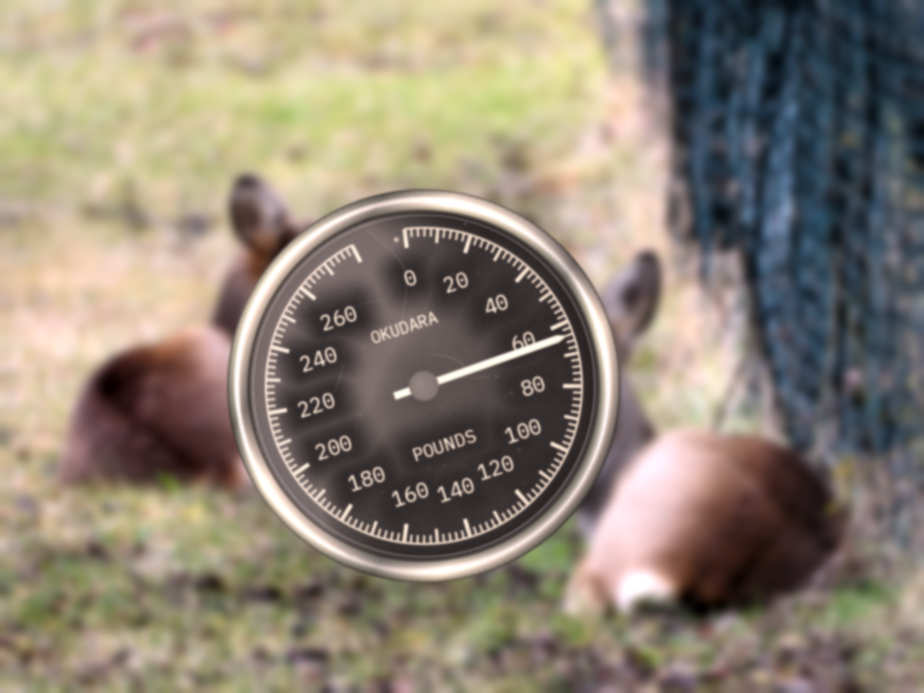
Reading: lb 64
